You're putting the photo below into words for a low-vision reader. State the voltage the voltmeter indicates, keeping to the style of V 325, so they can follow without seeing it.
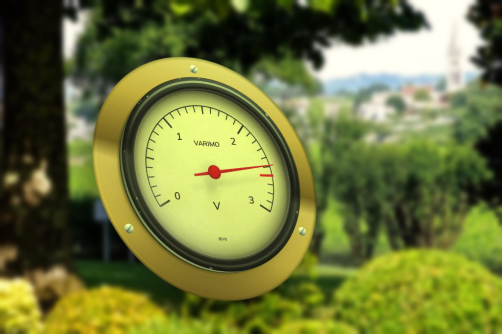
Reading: V 2.5
